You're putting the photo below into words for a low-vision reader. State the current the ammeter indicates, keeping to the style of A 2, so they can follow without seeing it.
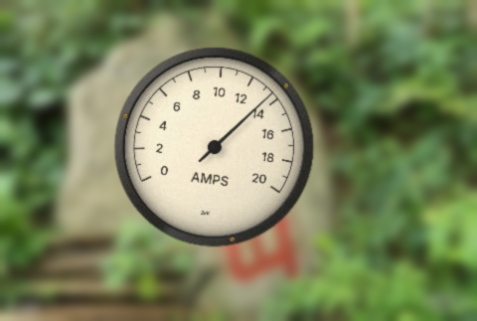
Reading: A 13.5
